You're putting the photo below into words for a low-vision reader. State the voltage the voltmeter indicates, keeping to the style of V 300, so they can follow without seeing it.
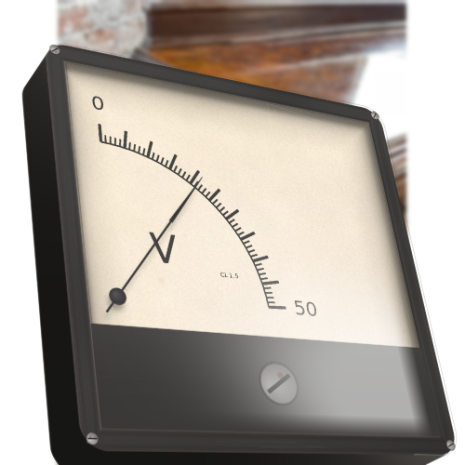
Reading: V 21
